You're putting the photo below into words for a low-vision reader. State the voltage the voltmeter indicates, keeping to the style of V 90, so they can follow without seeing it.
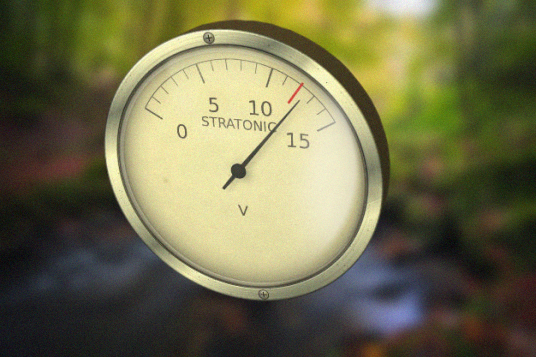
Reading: V 12.5
